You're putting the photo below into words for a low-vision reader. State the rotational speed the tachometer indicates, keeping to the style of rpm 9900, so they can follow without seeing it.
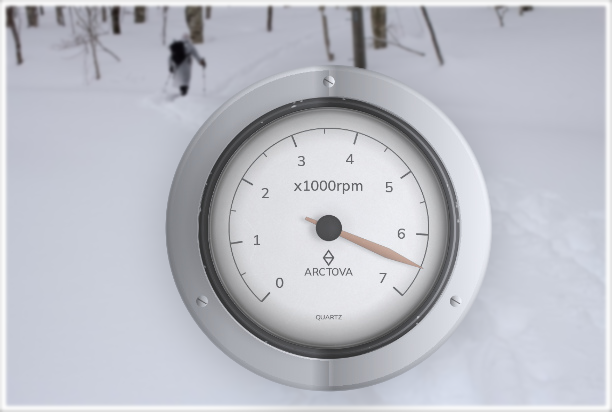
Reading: rpm 6500
